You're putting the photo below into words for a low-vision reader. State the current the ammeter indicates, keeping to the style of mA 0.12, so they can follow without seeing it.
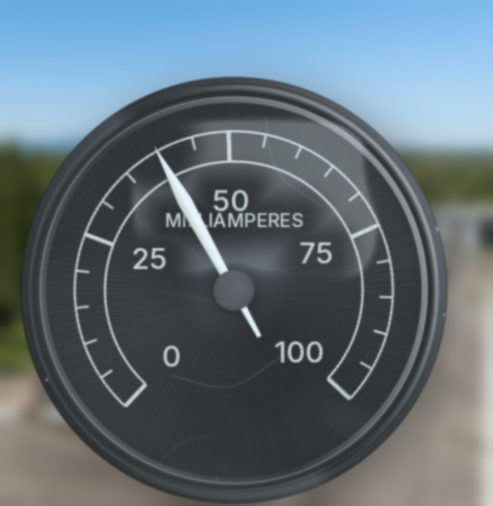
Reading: mA 40
